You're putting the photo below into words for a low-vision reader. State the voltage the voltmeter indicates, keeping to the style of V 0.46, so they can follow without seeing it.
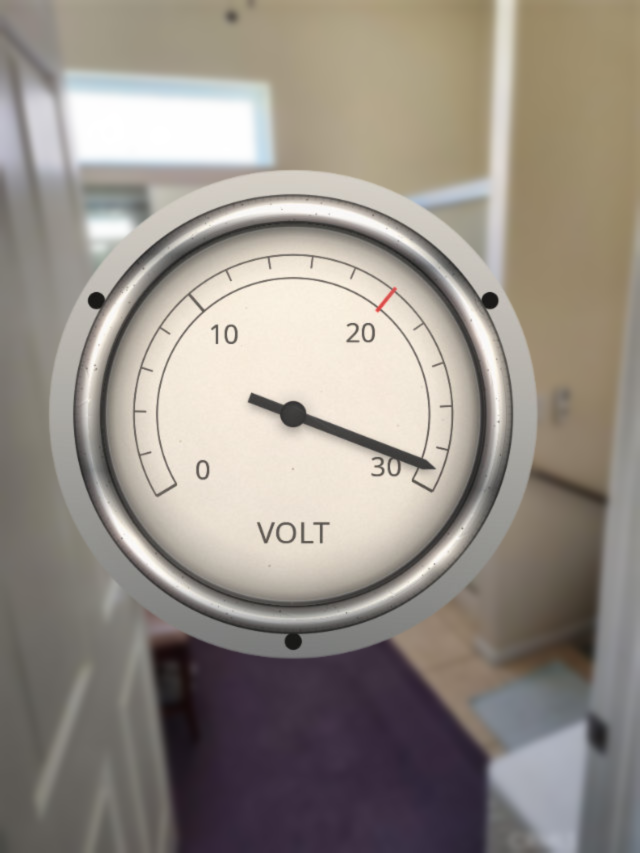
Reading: V 29
